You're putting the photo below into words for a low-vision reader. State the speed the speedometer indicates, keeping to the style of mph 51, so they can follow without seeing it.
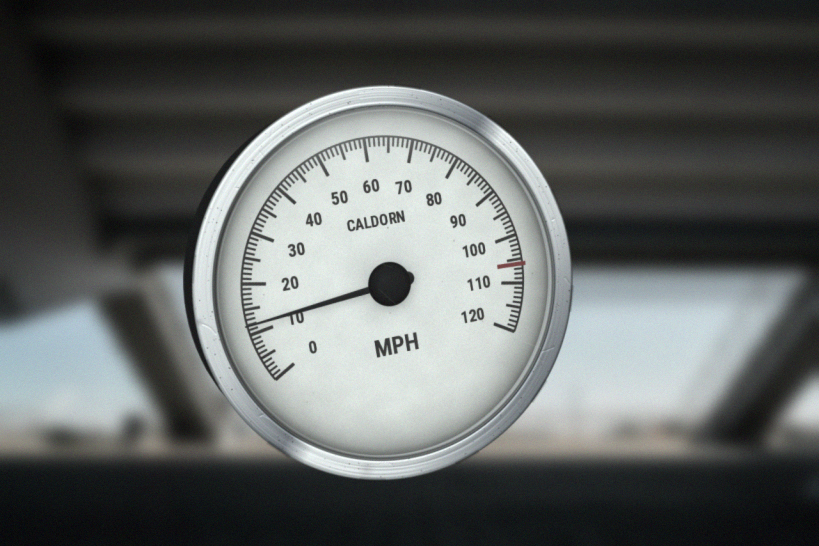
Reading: mph 12
